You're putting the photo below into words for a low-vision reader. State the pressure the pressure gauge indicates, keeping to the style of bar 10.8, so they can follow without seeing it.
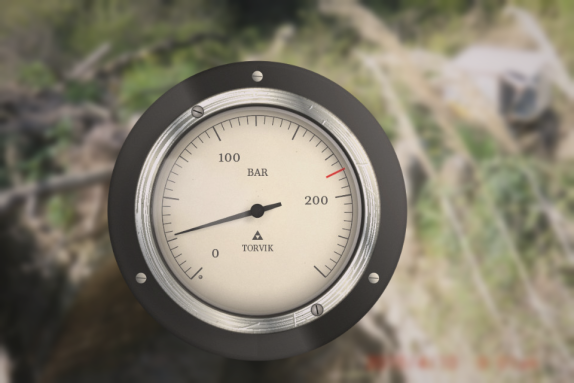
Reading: bar 27.5
